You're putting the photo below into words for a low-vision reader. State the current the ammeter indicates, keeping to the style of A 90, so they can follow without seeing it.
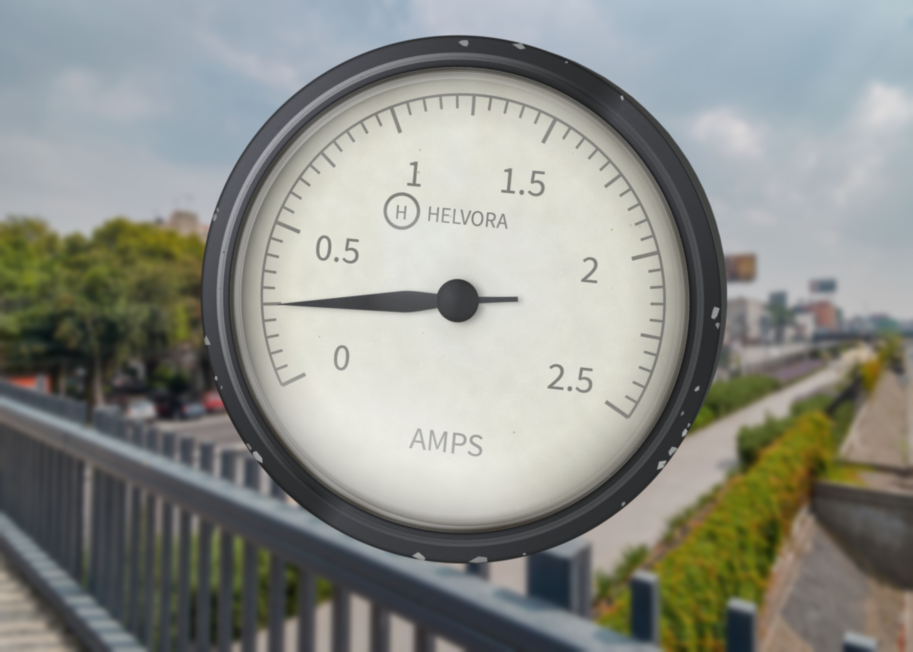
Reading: A 0.25
